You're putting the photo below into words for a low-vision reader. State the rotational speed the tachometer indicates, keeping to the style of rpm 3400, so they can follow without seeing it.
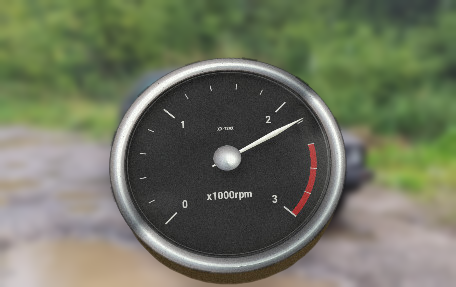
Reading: rpm 2200
